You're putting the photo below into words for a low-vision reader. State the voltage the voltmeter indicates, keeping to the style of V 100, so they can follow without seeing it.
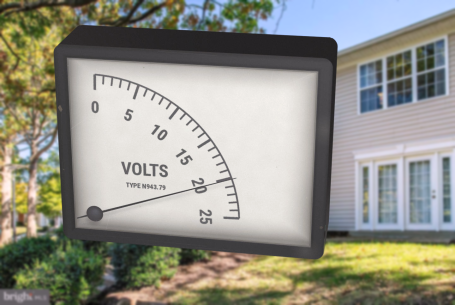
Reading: V 20
